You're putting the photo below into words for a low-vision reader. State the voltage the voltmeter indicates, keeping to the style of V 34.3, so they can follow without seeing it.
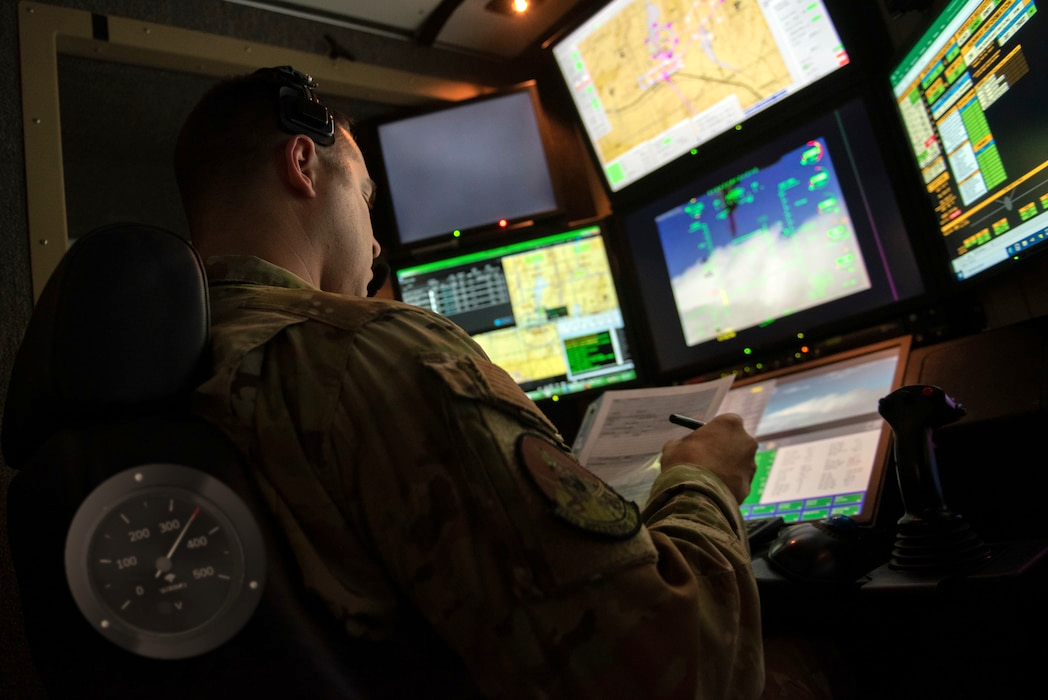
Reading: V 350
